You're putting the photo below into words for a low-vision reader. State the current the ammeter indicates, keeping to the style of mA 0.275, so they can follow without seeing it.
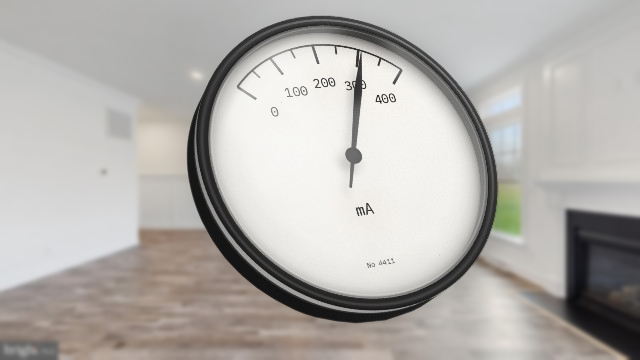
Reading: mA 300
